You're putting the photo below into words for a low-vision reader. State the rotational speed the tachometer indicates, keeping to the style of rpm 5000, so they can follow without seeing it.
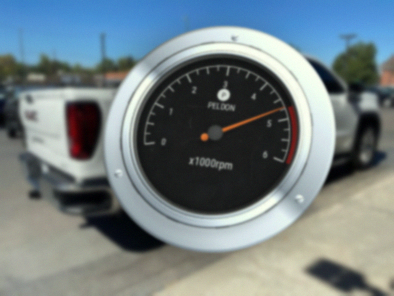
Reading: rpm 4750
